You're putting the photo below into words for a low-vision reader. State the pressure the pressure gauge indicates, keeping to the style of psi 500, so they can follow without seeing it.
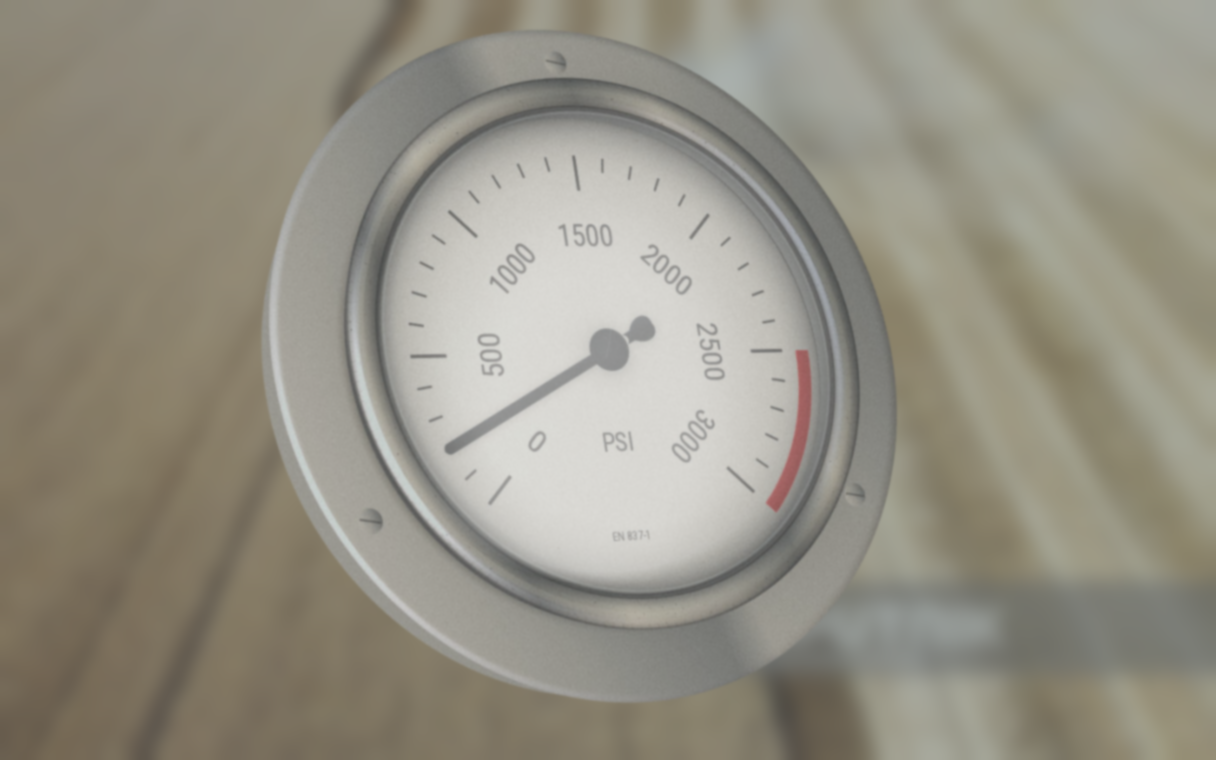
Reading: psi 200
